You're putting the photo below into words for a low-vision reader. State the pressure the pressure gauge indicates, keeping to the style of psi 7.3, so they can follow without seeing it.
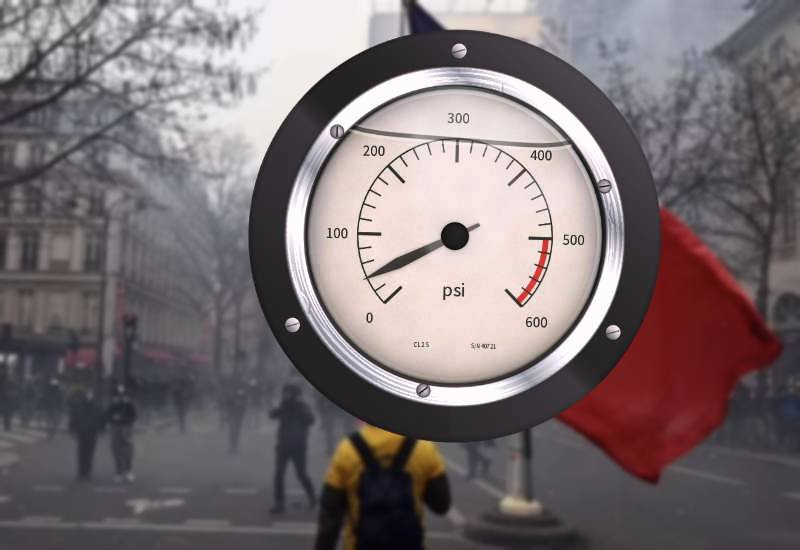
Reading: psi 40
